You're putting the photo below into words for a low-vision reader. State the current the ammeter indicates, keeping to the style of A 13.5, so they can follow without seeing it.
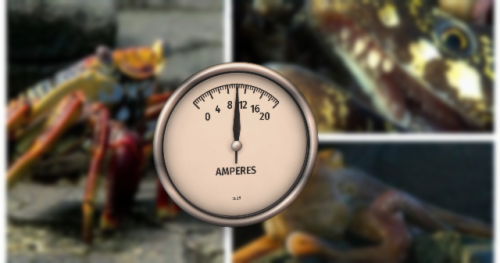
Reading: A 10
